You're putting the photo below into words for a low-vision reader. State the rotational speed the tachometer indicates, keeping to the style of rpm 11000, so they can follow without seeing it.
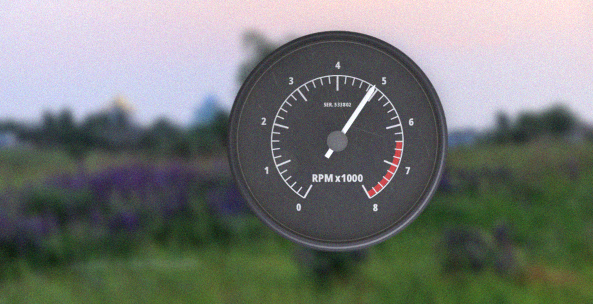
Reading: rpm 4900
